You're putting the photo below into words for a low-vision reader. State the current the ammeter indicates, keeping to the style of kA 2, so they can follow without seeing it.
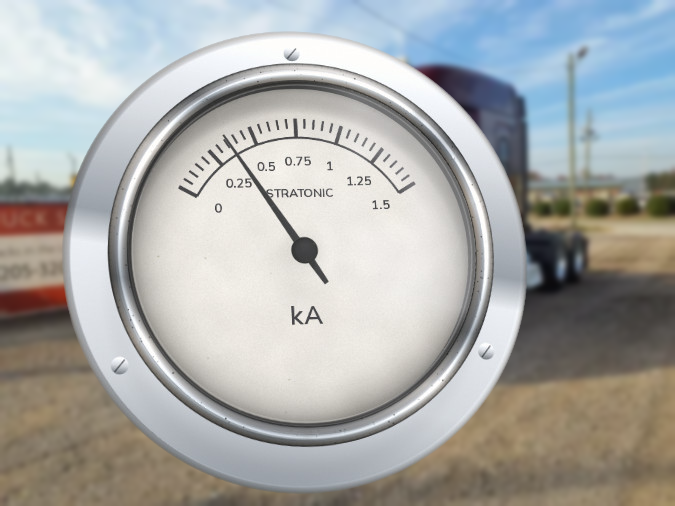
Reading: kA 0.35
